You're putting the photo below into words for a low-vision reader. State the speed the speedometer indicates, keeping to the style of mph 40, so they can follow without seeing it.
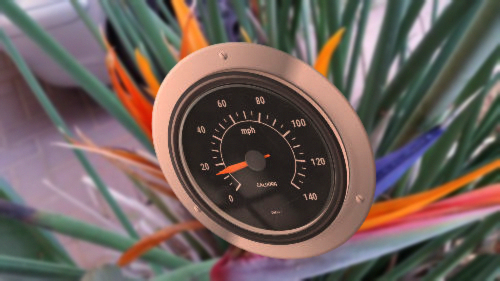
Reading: mph 15
